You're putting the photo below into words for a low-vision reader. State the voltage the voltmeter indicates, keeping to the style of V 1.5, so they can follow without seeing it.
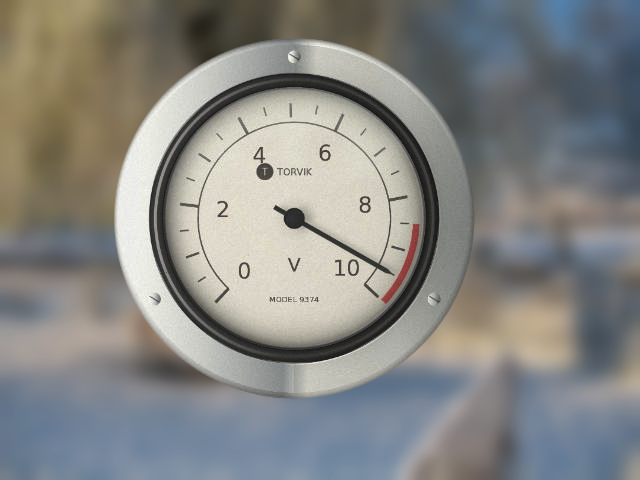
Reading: V 9.5
